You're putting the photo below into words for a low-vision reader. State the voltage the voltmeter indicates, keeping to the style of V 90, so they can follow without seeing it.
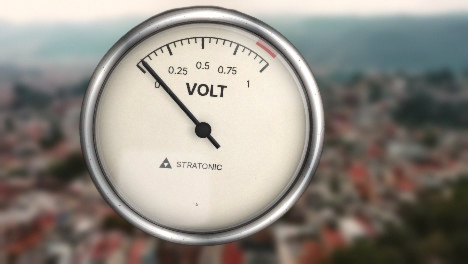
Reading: V 0.05
